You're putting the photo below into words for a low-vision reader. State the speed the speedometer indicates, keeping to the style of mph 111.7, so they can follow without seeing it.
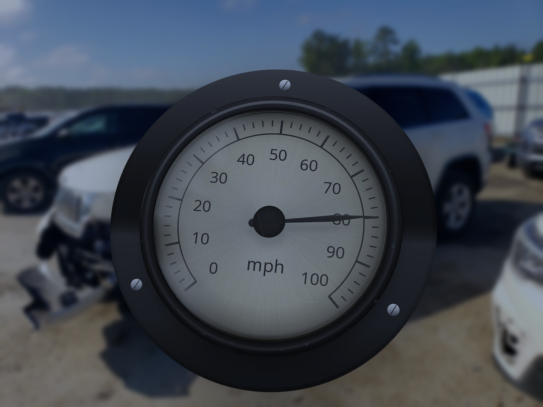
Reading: mph 80
